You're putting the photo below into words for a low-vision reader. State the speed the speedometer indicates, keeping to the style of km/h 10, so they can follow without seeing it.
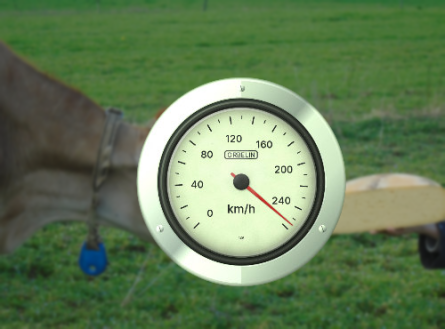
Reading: km/h 255
